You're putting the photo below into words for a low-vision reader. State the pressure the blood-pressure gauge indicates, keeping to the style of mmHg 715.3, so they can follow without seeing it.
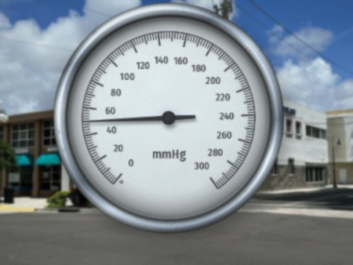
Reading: mmHg 50
